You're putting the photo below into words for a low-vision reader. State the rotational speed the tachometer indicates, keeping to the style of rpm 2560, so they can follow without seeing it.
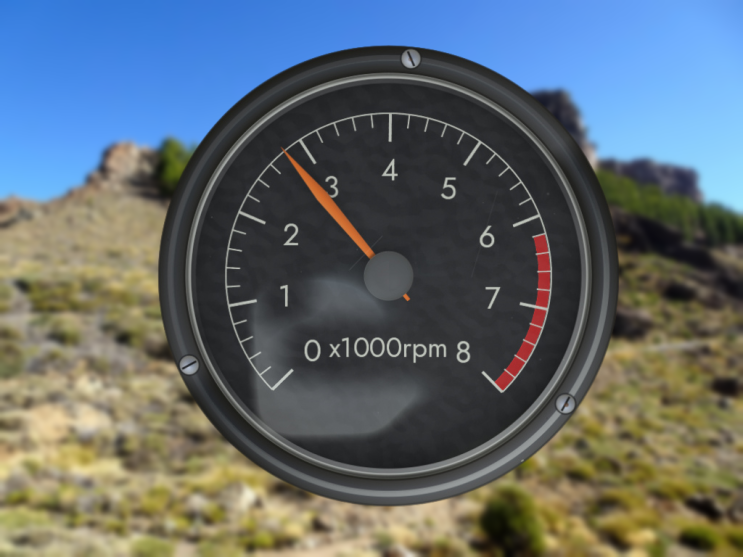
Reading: rpm 2800
